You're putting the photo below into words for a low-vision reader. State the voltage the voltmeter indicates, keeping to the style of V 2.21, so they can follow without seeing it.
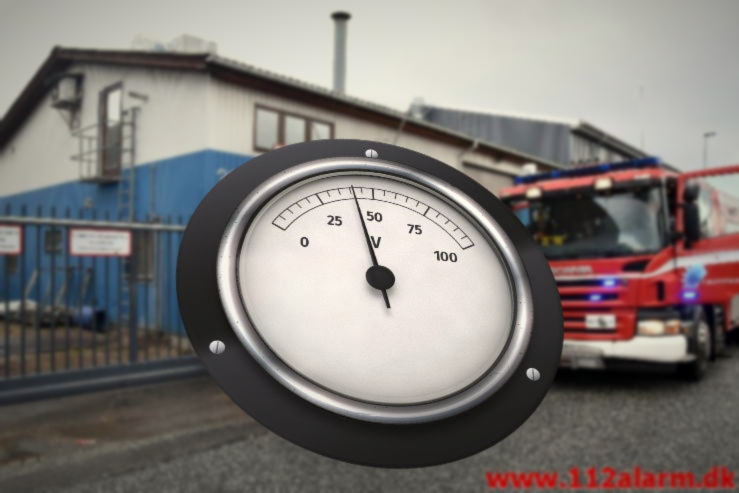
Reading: V 40
